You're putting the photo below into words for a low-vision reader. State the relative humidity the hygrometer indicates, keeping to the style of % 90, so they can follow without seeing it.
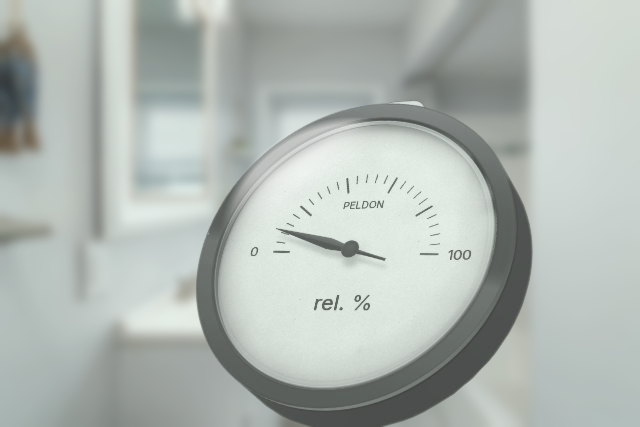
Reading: % 8
